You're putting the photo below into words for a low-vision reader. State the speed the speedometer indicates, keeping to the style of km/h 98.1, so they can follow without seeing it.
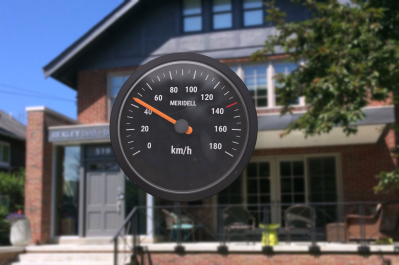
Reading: km/h 45
